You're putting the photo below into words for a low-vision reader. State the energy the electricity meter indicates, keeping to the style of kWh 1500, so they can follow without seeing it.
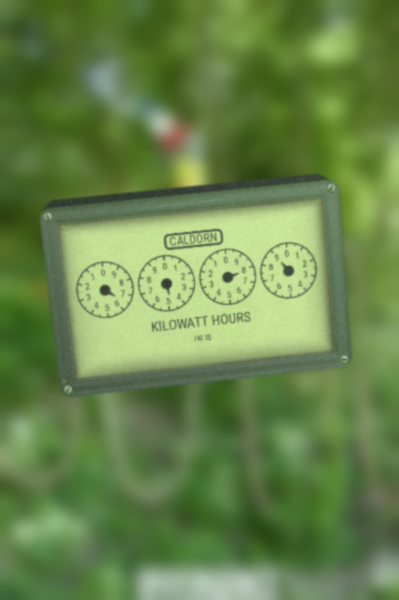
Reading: kWh 6479
